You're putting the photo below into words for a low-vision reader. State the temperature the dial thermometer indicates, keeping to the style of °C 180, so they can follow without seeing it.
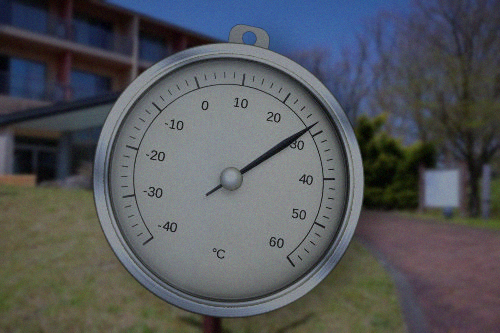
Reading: °C 28
